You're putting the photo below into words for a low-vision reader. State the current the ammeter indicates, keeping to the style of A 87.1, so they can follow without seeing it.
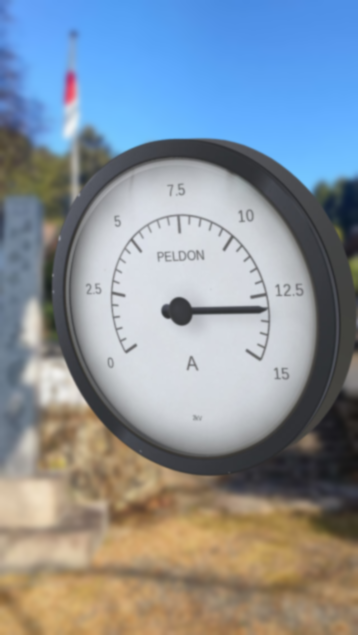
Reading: A 13
